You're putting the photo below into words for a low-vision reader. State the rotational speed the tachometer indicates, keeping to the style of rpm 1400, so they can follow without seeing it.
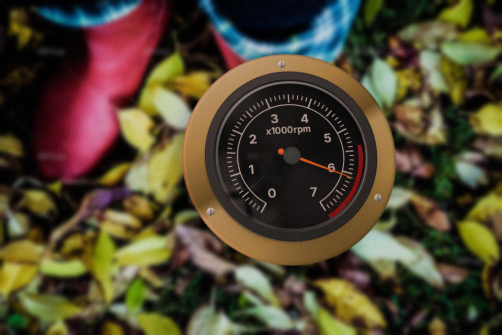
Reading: rpm 6100
